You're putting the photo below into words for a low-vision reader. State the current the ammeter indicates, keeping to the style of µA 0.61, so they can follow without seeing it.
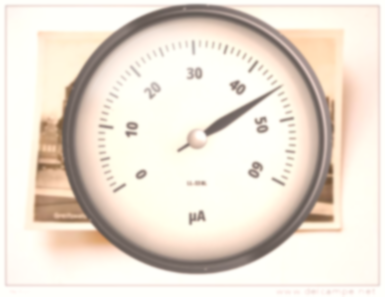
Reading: µA 45
